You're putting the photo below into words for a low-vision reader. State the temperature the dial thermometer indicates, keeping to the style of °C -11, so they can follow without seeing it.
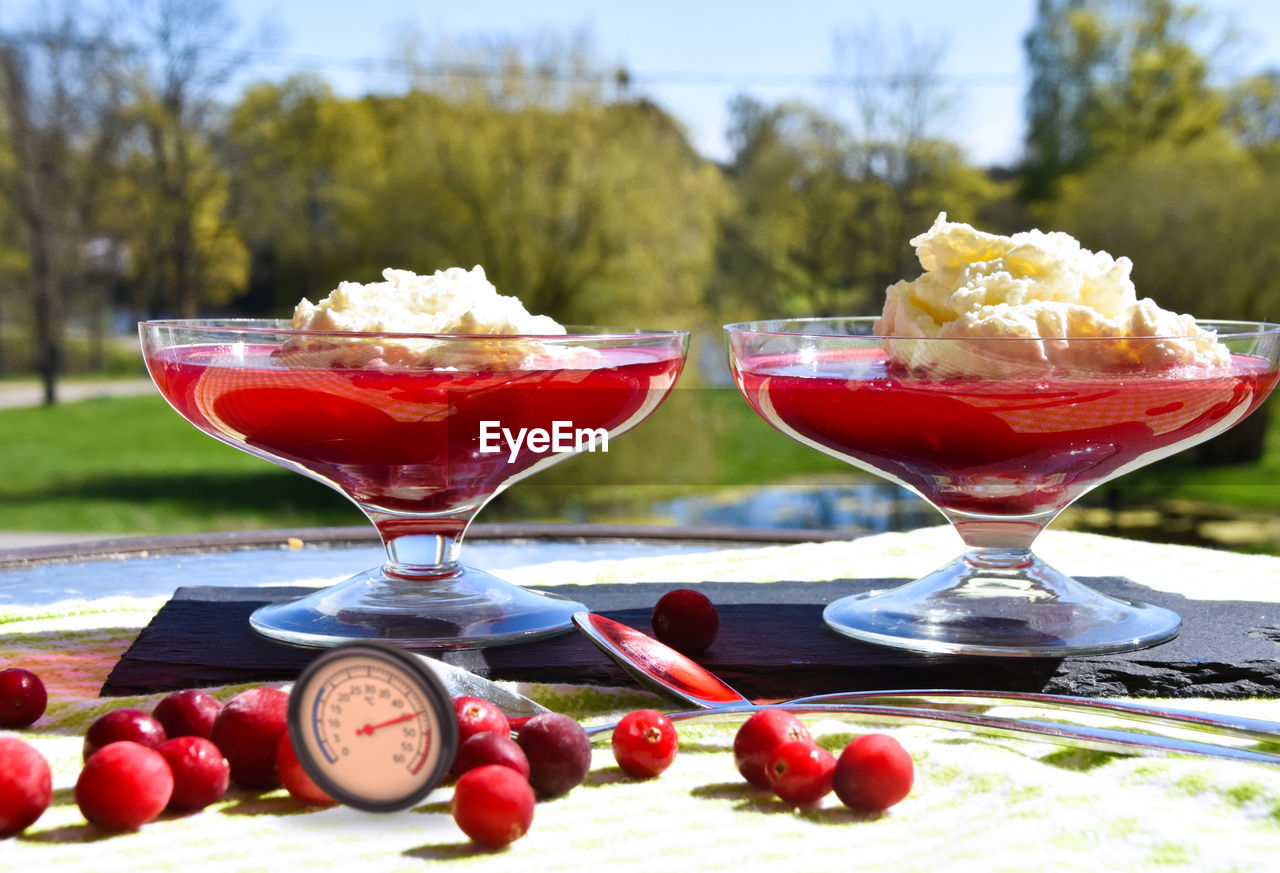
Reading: °C 45
